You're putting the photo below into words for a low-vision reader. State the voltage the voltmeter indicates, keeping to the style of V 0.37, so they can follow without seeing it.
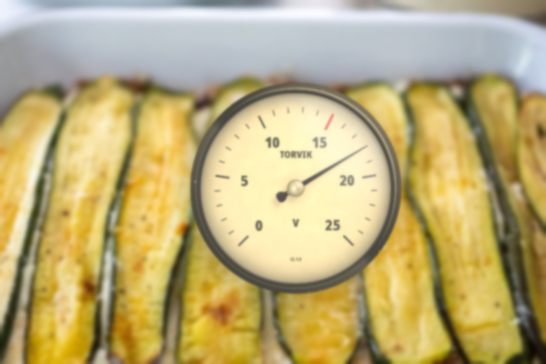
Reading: V 18
